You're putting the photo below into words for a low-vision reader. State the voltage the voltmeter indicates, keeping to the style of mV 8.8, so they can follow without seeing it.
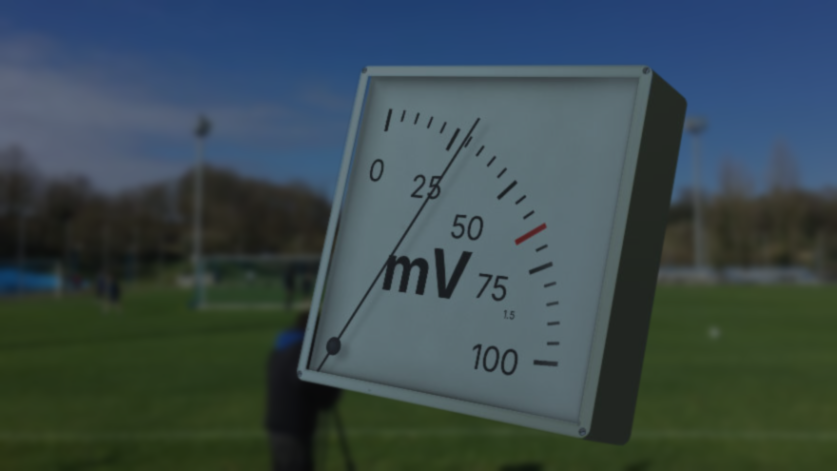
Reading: mV 30
